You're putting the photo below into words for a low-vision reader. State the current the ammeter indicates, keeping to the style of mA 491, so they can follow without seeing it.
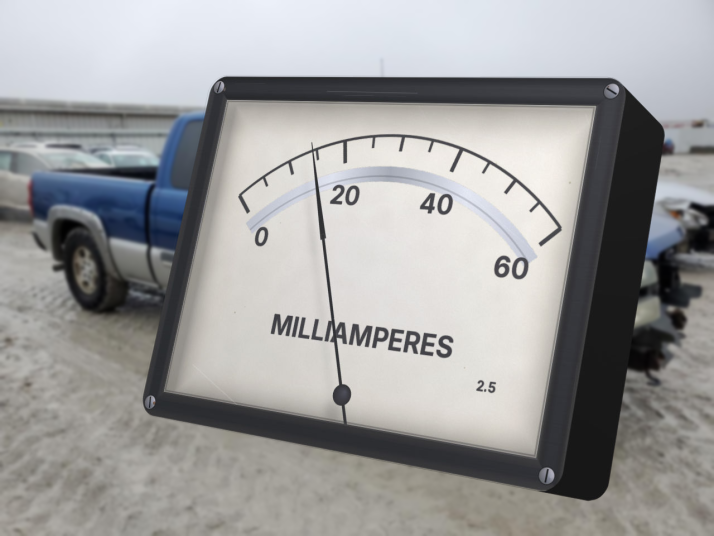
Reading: mA 15
